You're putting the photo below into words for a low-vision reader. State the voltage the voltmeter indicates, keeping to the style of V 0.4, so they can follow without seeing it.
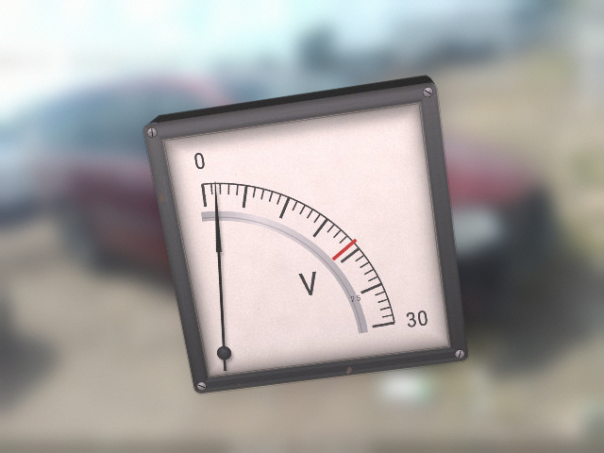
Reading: V 1.5
